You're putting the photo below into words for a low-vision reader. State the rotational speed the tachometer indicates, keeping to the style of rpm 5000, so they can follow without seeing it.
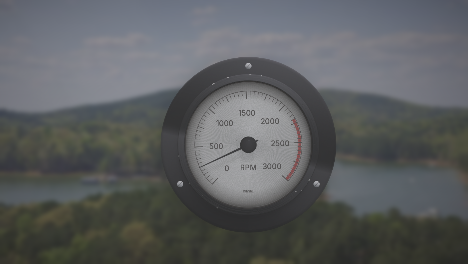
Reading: rpm 250
